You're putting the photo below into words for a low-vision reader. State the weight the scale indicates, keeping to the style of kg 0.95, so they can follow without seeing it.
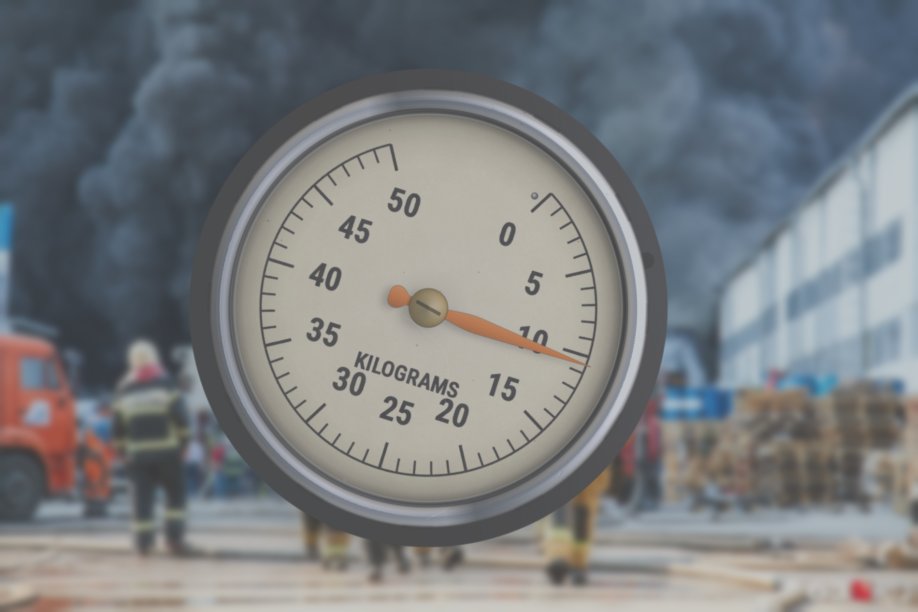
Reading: kg 10.5
